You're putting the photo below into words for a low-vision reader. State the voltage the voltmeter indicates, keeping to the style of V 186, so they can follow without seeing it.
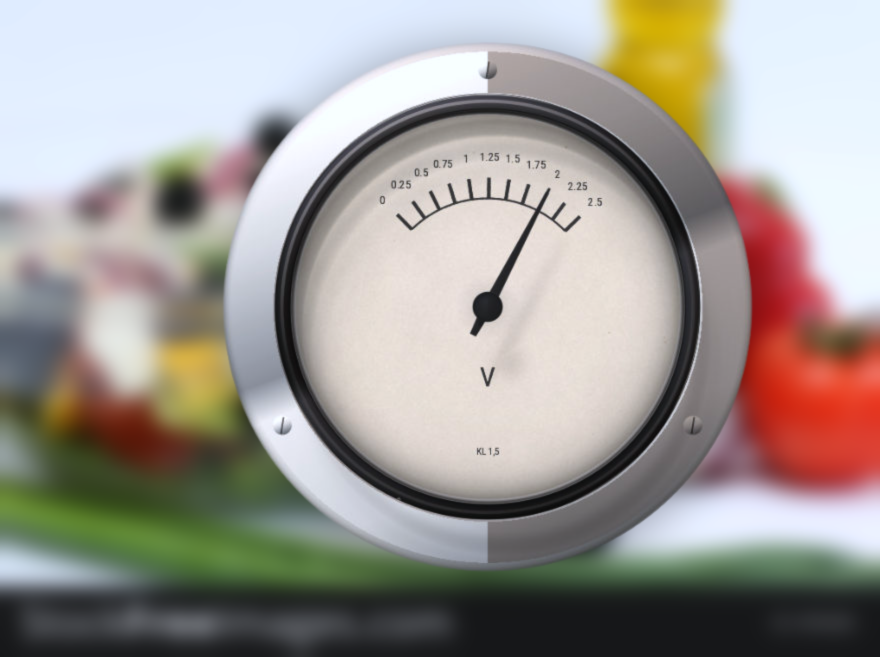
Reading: V 2
